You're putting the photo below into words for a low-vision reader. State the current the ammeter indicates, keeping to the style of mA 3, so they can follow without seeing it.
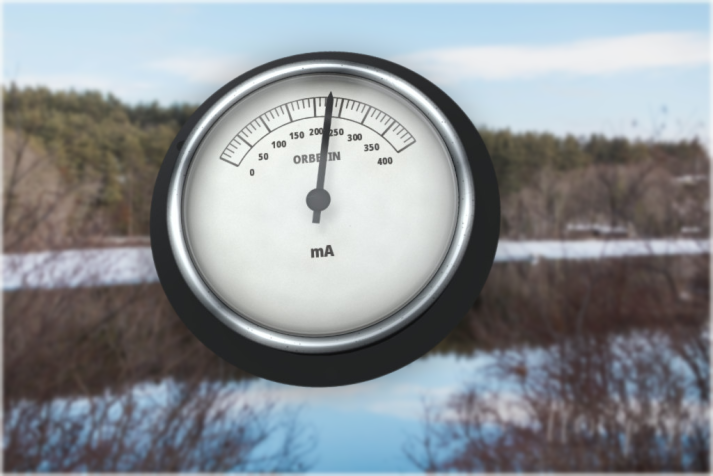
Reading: mA 230
